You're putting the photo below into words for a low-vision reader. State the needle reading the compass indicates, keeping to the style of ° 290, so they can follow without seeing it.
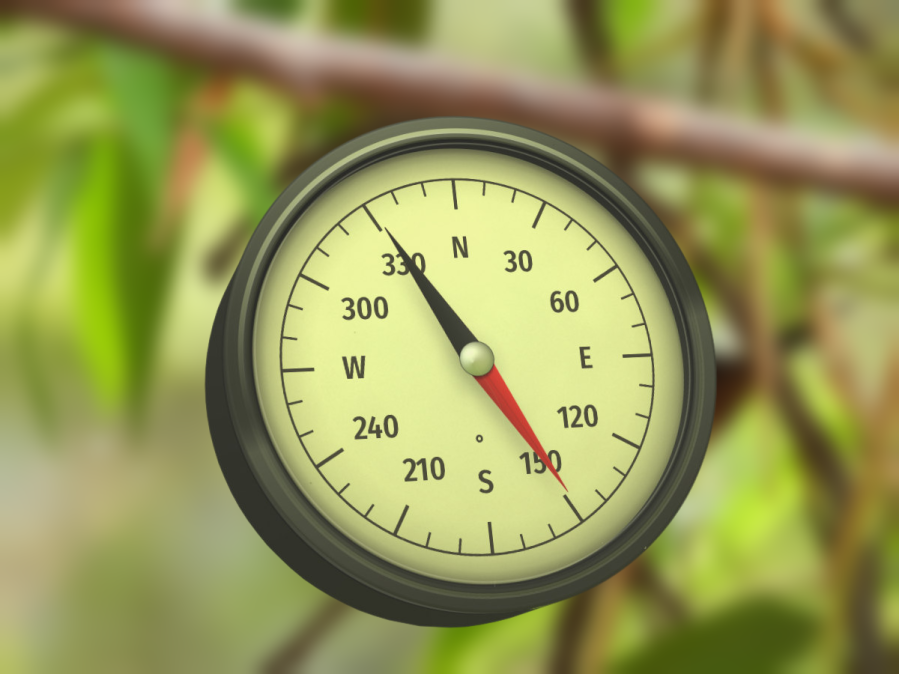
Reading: ° 150
